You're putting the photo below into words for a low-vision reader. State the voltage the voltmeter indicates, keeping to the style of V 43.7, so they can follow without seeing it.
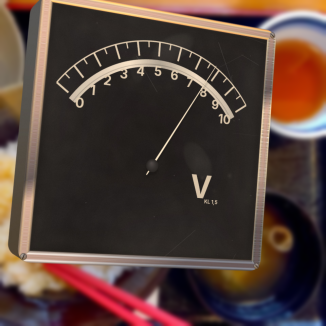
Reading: V 7.75
